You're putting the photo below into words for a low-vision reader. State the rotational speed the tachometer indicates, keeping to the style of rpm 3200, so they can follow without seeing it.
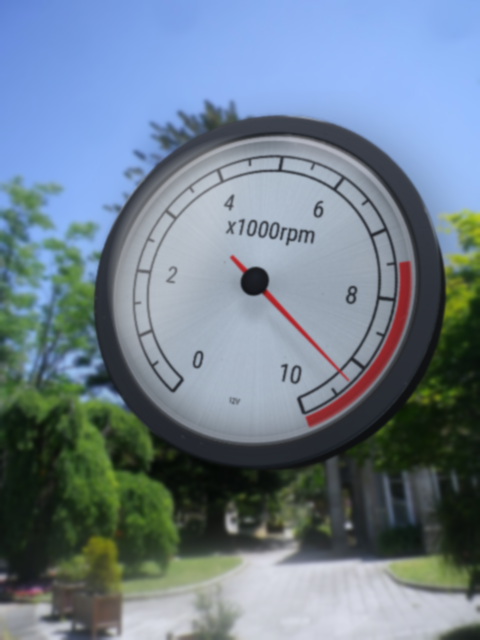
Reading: rpm 9250
